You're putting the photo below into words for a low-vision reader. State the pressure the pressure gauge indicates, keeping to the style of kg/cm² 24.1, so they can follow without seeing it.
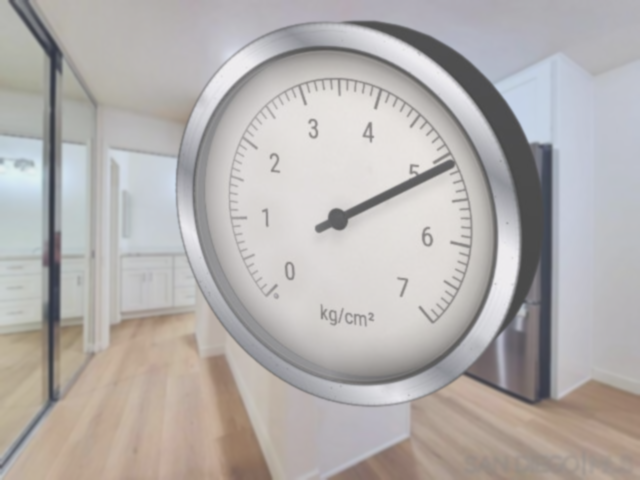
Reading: kg/cm² 5.1
